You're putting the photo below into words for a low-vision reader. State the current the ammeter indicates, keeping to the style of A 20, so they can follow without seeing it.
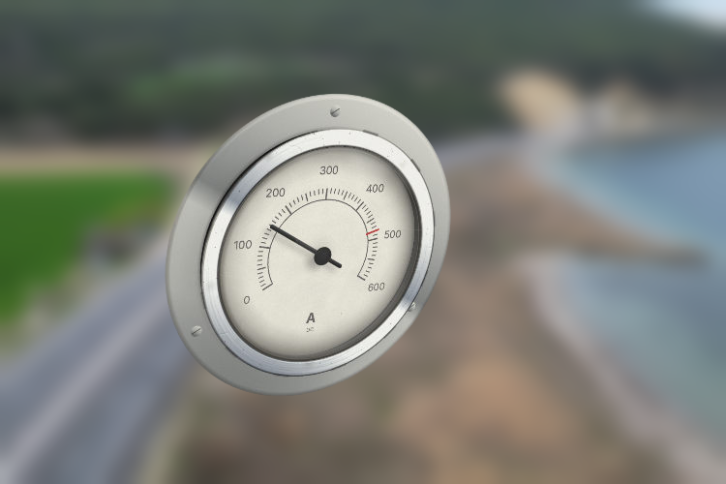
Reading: A 150
